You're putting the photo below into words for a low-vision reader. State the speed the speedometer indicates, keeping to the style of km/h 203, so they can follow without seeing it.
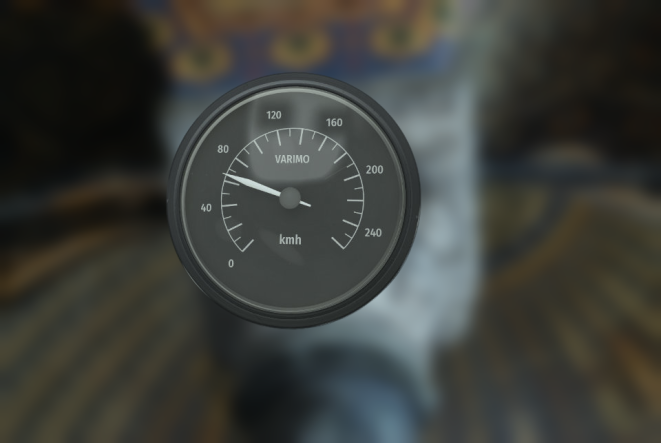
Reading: km/h 65
